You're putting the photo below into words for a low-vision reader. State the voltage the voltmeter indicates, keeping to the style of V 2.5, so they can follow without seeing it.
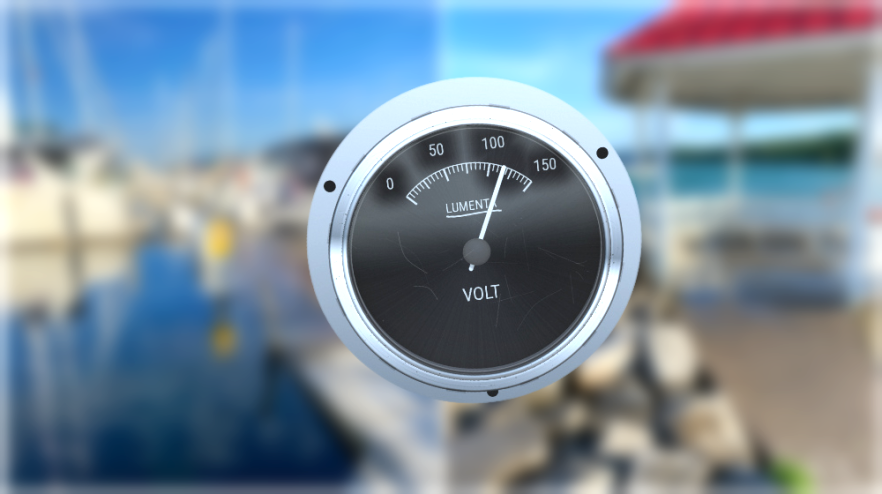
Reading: V 115
